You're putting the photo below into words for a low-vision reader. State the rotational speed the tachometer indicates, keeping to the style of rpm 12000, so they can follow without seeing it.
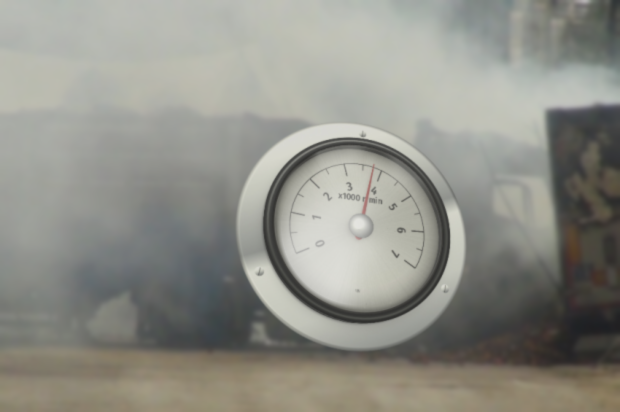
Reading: rpm 3750
